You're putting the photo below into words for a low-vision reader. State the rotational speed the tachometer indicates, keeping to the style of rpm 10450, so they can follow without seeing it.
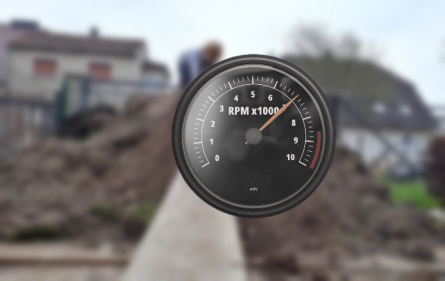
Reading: rpm 7000
